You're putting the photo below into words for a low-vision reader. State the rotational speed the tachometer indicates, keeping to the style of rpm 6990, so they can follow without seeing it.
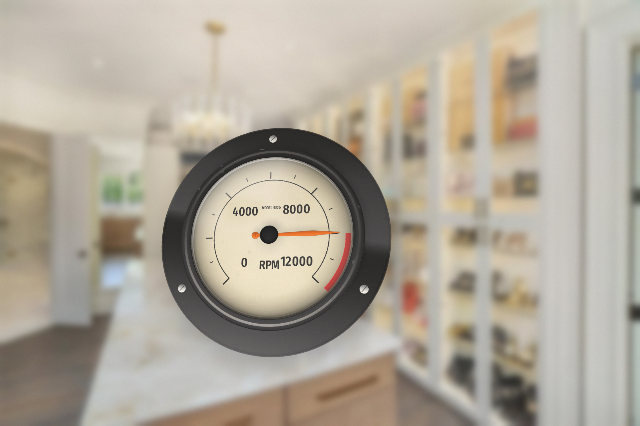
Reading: rpm 10000
